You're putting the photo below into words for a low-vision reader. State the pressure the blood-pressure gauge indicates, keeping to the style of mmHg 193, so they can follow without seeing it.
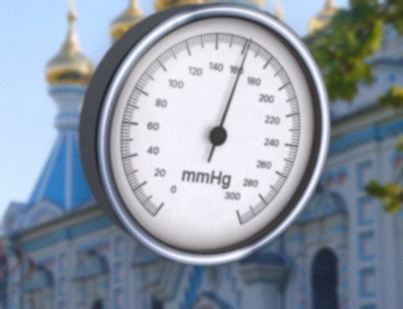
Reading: mmHg 160
